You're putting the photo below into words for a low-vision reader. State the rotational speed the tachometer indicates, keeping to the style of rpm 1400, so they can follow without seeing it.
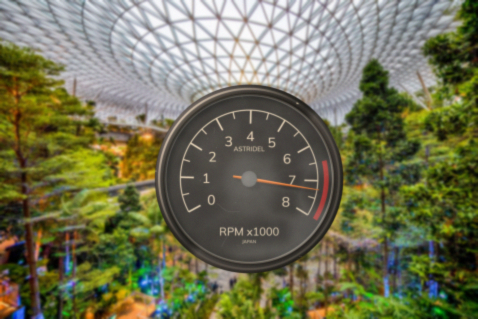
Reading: rpm 7250
